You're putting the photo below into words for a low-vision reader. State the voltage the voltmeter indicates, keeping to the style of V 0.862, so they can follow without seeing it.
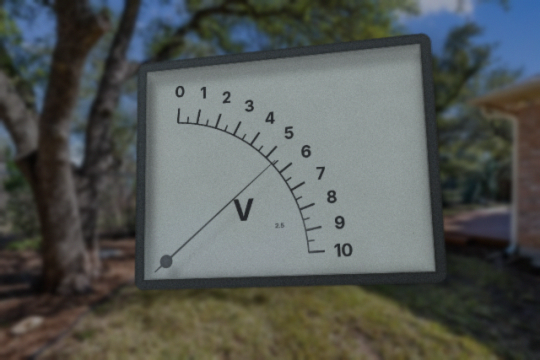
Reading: V 5.5
